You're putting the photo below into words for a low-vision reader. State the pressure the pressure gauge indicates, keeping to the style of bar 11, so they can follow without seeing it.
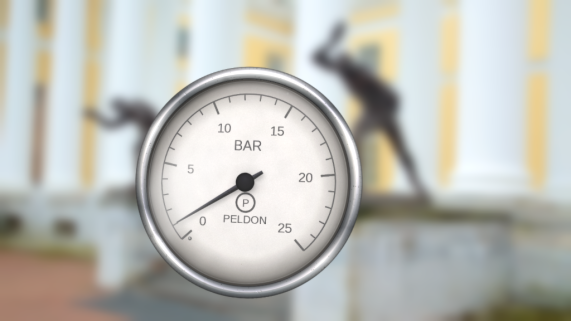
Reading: bar 1
